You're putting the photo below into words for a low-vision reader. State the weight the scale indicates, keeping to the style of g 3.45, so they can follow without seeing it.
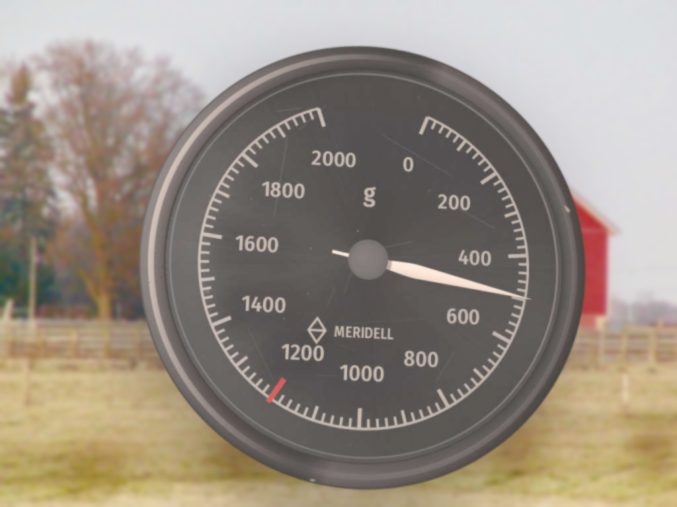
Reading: g 500
